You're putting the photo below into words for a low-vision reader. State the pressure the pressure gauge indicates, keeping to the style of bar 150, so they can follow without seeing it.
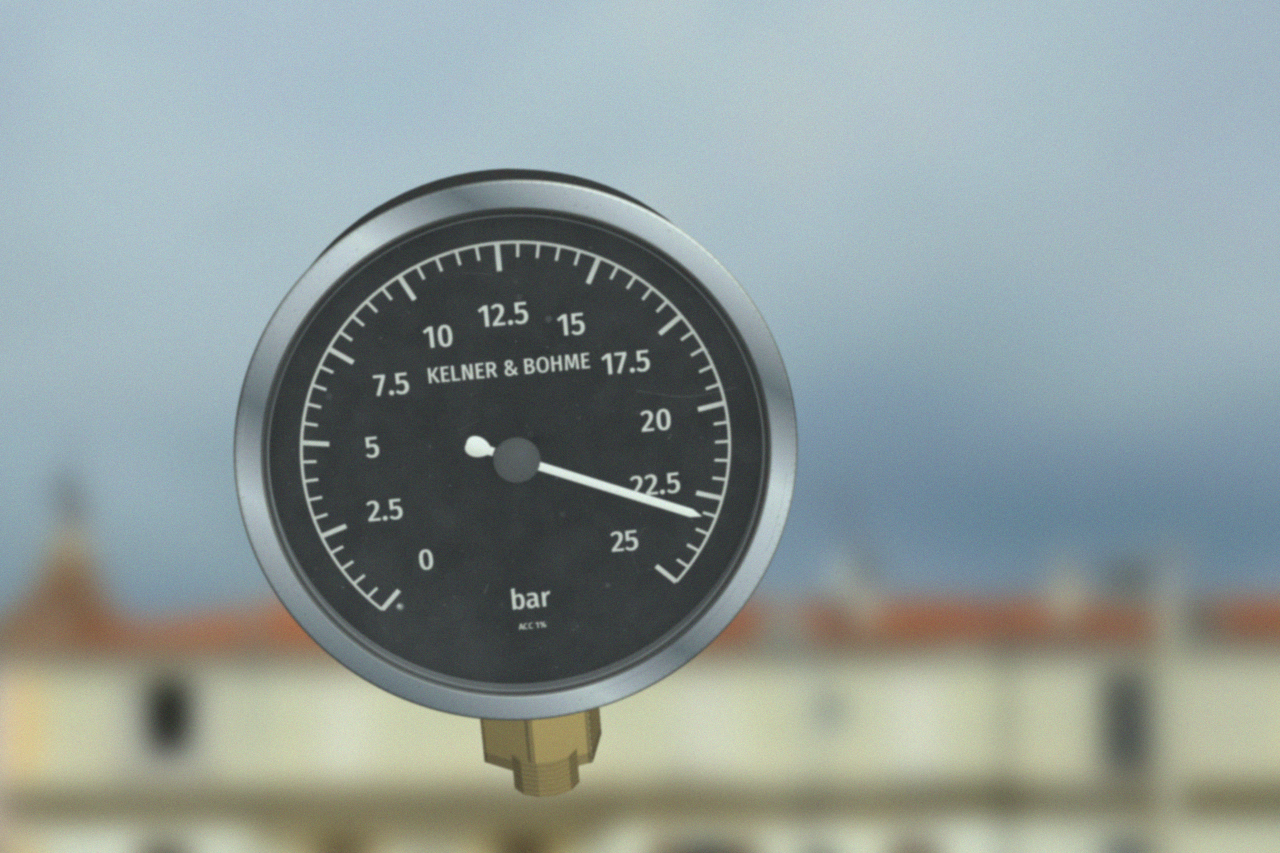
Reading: bar 23
